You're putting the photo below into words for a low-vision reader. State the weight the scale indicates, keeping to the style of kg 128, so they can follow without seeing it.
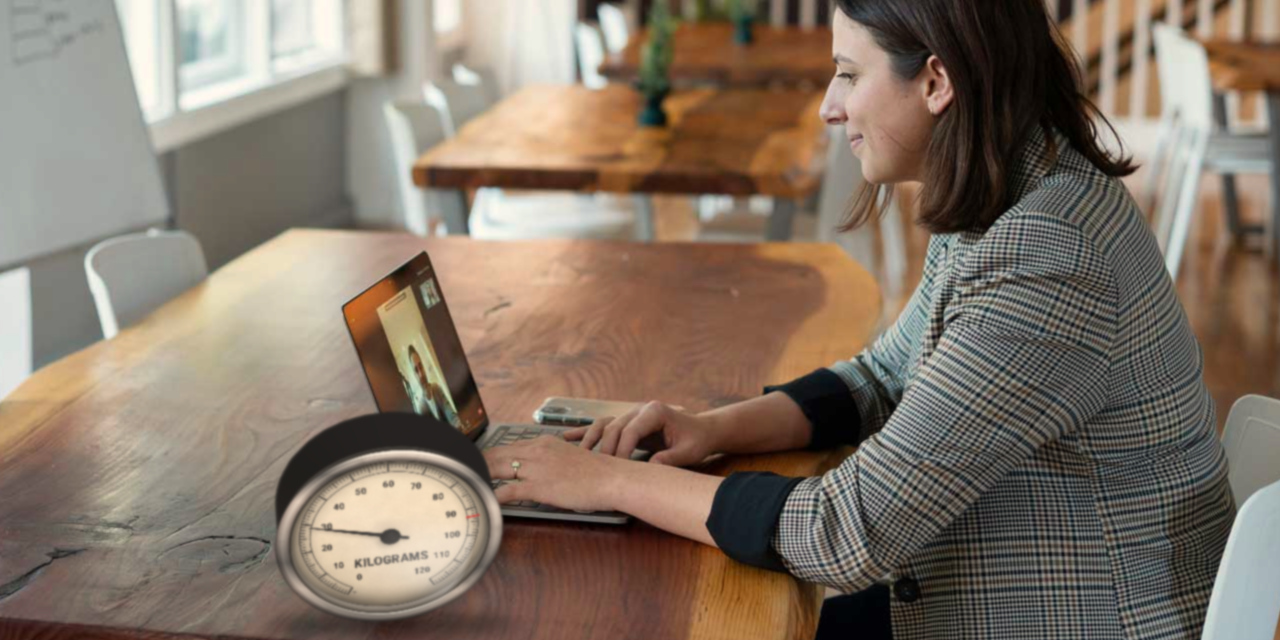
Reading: kg 30
